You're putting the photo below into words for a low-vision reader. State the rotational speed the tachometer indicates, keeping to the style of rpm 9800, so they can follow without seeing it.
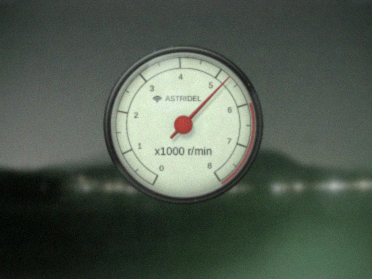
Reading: rpm 5250
